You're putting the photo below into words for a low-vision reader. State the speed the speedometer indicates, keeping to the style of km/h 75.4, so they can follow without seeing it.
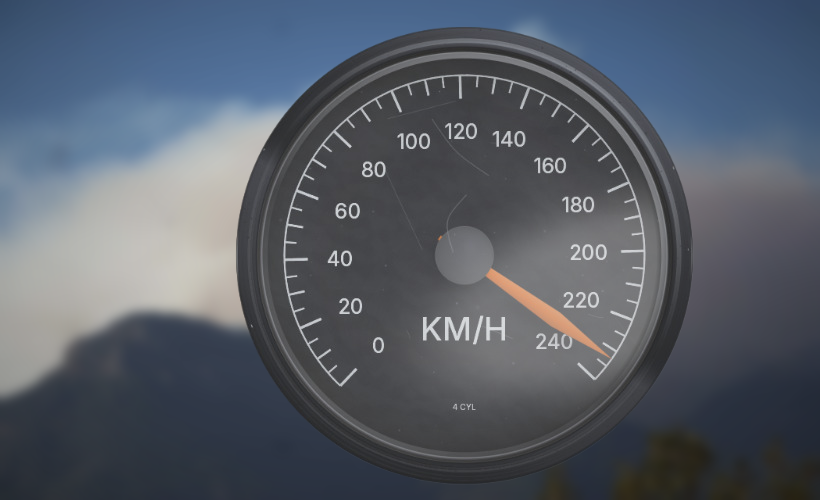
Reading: km/h 232.5
